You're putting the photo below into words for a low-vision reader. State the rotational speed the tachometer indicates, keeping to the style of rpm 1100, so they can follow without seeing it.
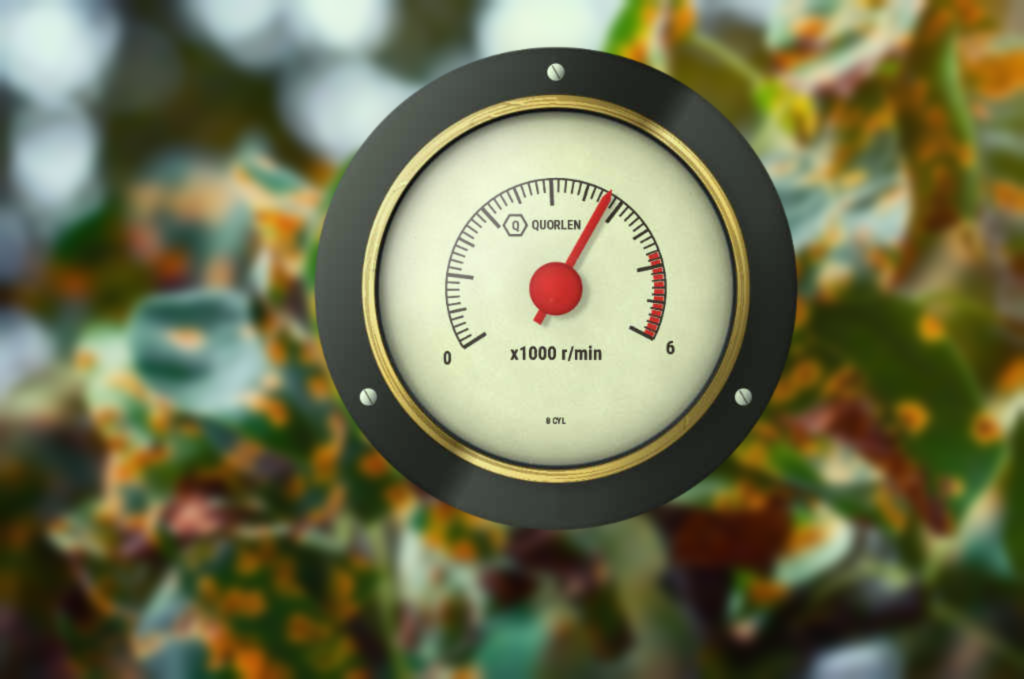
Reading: rpm 3800
